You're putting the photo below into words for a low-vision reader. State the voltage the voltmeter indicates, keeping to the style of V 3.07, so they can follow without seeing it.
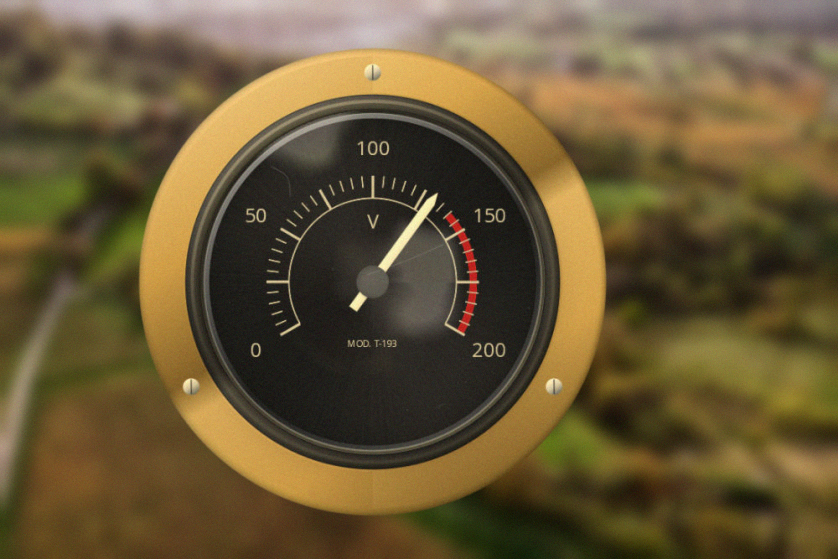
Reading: V 130
